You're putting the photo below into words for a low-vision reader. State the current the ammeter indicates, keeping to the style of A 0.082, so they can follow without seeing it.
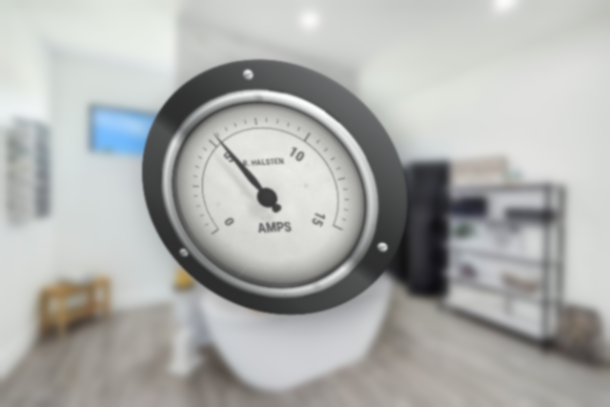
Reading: A 5.5
